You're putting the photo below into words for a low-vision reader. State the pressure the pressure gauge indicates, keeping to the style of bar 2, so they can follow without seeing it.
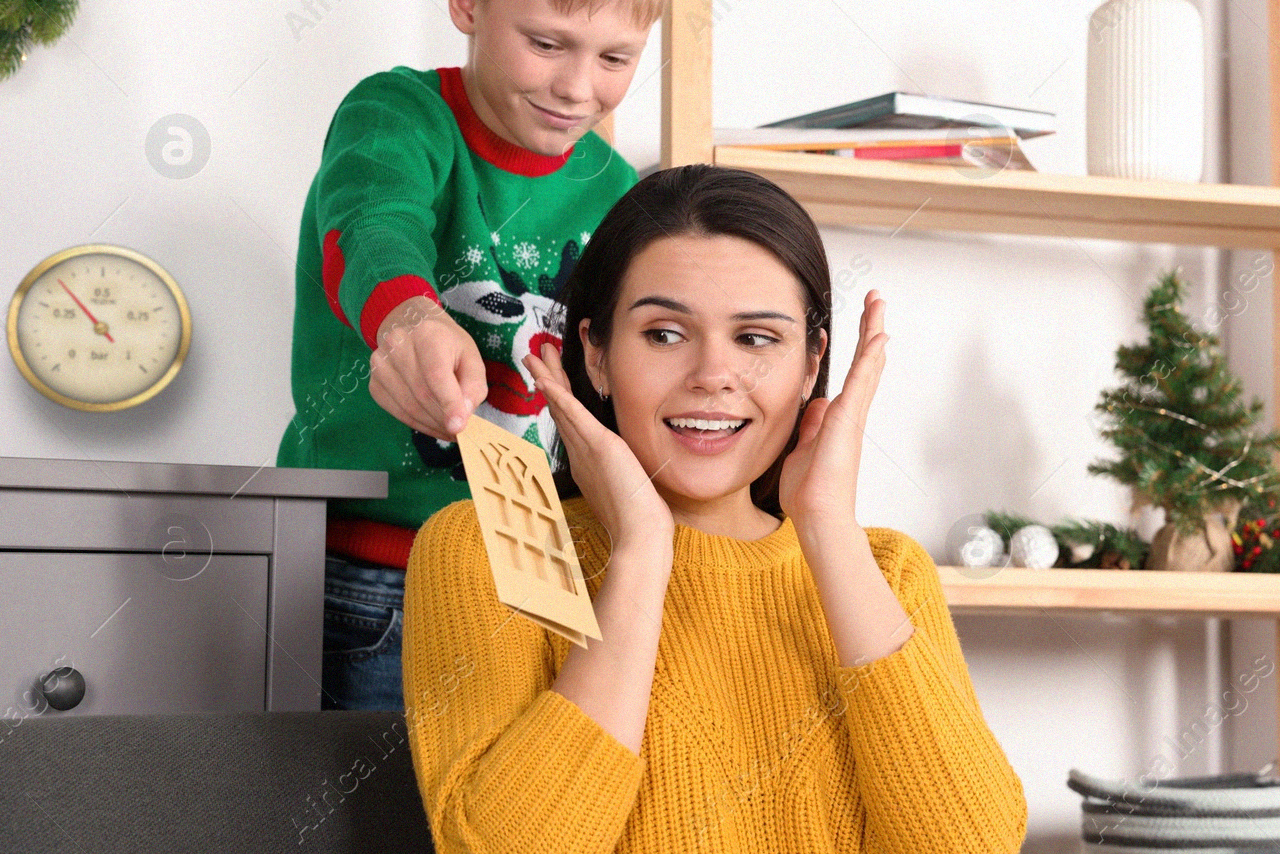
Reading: bar 0.35
